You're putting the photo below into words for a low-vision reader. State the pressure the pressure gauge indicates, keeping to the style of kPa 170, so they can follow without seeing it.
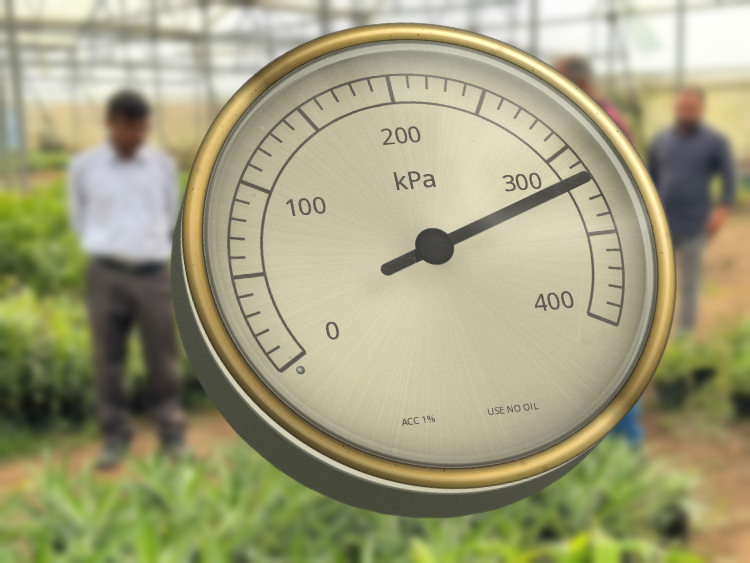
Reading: kPa 320
